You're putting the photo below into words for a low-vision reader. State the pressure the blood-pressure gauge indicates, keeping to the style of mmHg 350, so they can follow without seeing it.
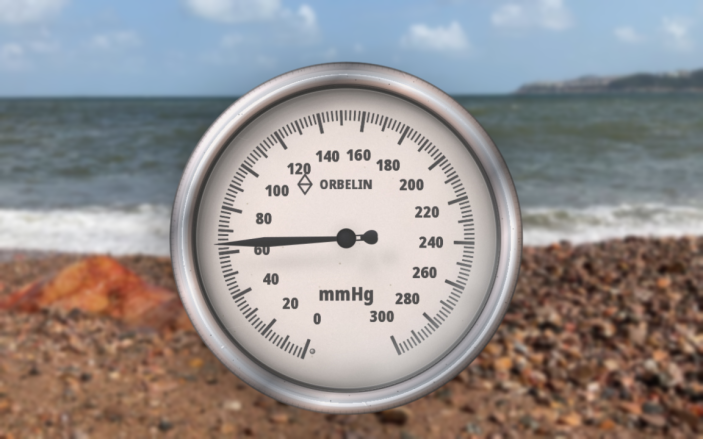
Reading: mmHg 64
